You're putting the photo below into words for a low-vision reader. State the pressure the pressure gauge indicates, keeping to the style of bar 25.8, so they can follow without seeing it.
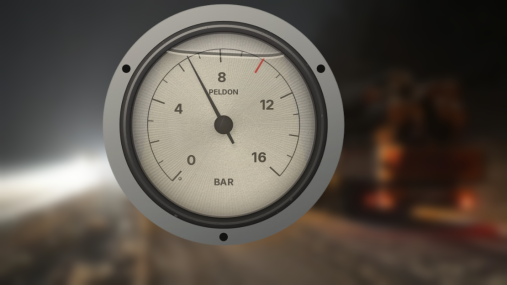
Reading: bar 6.5
